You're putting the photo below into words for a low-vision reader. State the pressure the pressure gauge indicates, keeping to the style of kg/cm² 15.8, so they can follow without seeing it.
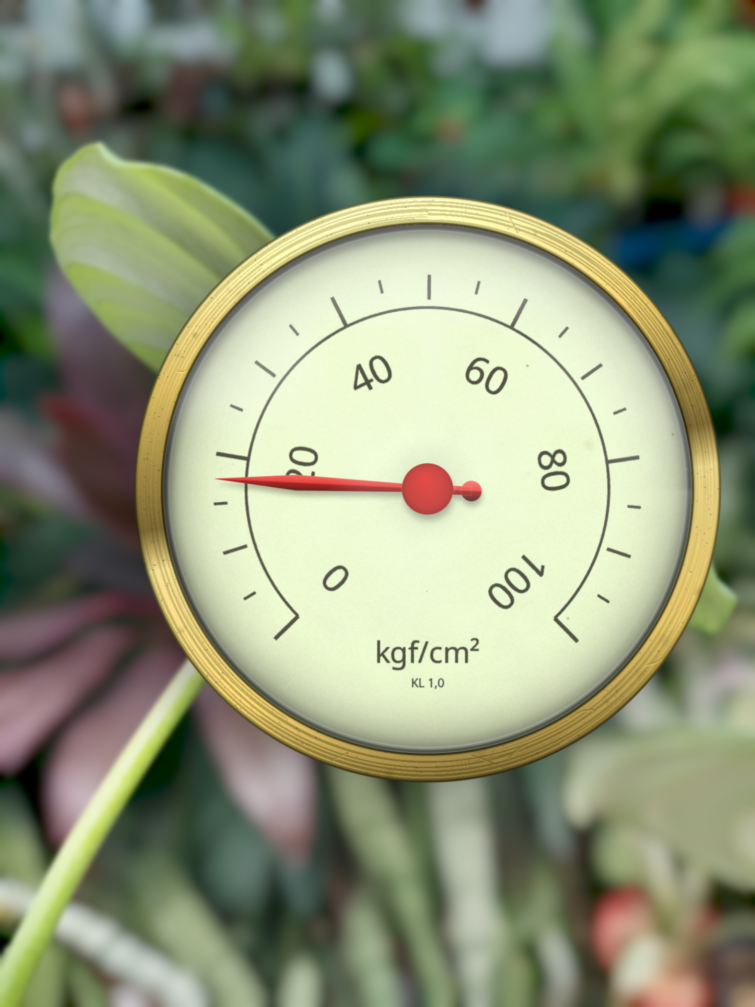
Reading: kg/cm² 17.5
